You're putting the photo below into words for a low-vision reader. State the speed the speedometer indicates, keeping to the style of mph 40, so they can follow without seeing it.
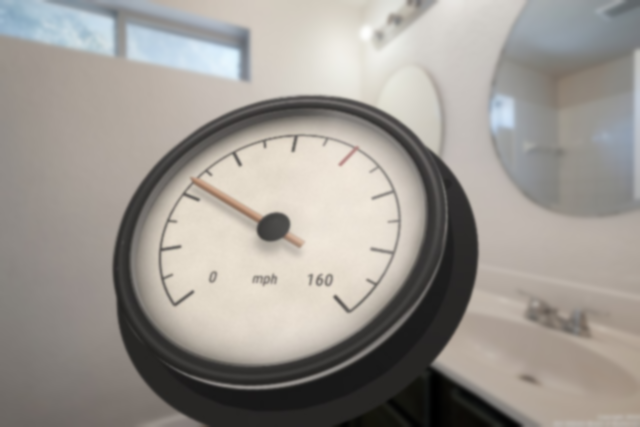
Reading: mph 45
